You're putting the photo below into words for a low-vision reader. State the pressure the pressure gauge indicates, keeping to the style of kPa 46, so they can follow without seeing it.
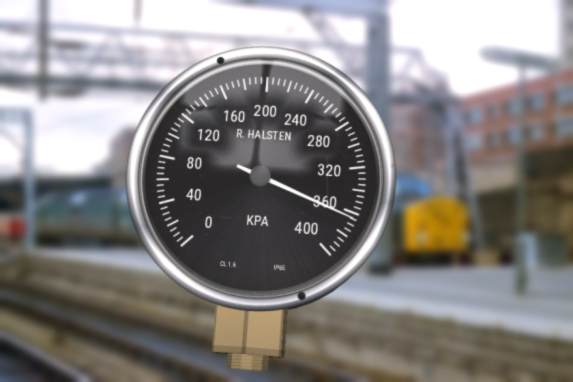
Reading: kPa 365
